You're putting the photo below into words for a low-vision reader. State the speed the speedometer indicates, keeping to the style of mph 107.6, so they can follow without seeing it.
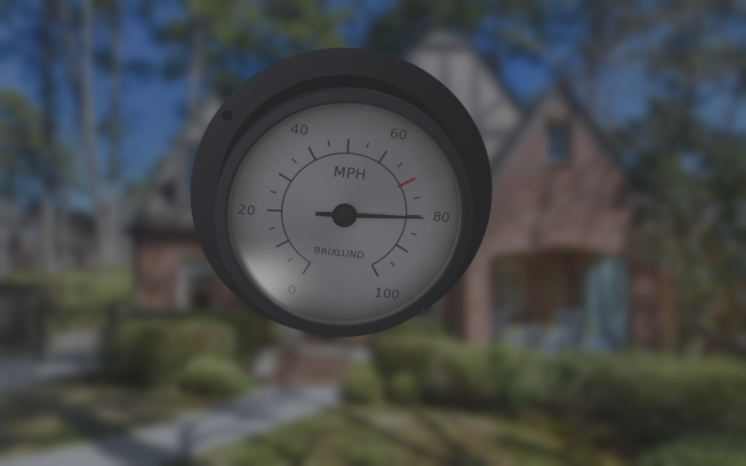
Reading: mph 80
